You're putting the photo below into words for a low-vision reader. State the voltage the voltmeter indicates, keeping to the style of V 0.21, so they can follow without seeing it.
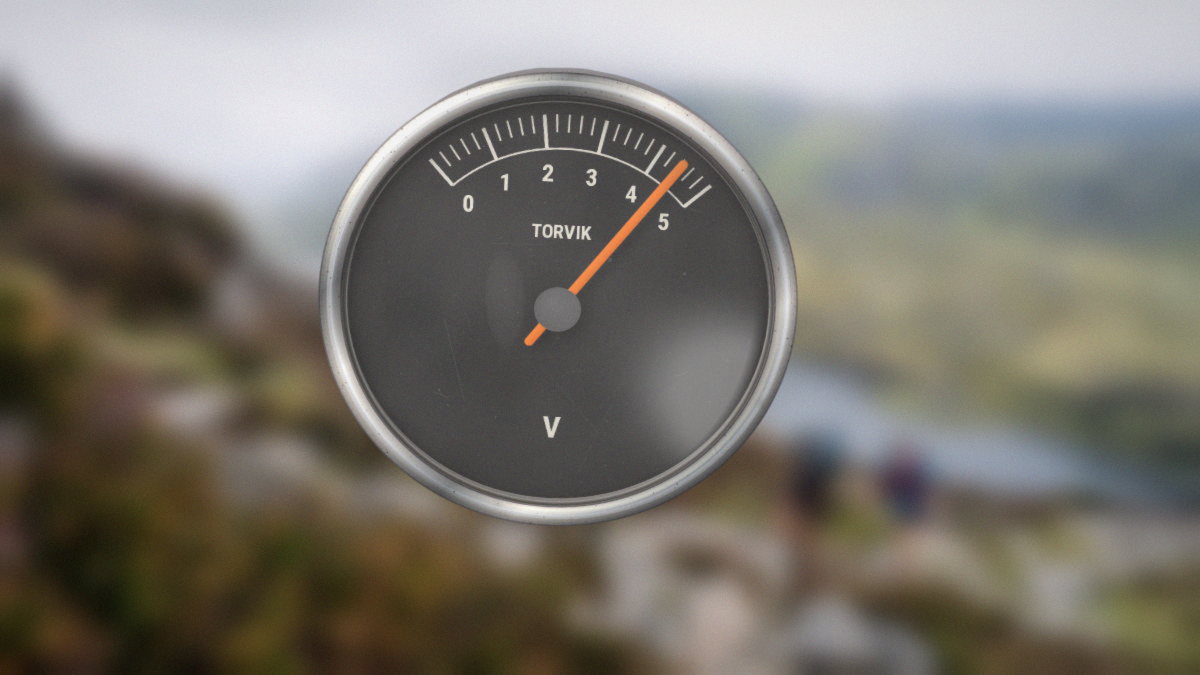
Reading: V 4.4
